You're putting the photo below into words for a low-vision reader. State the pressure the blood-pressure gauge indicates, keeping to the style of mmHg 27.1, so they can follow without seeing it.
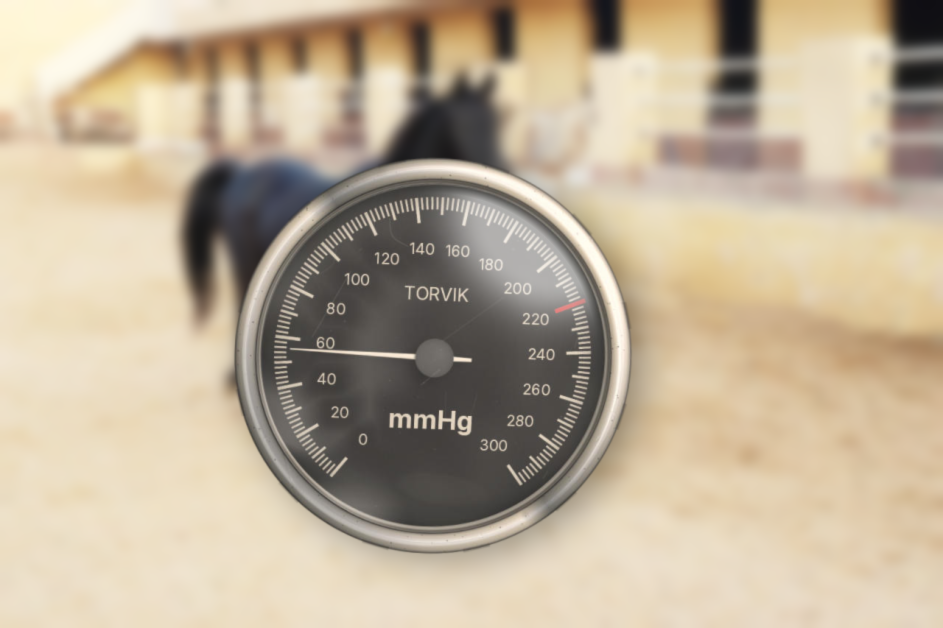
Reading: mmHg 56
